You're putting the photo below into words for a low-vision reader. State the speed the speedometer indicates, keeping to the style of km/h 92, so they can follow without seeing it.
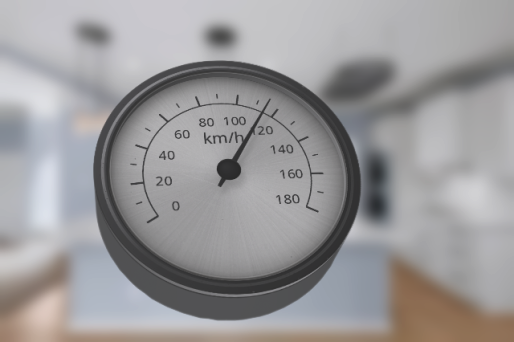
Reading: km/h 115
